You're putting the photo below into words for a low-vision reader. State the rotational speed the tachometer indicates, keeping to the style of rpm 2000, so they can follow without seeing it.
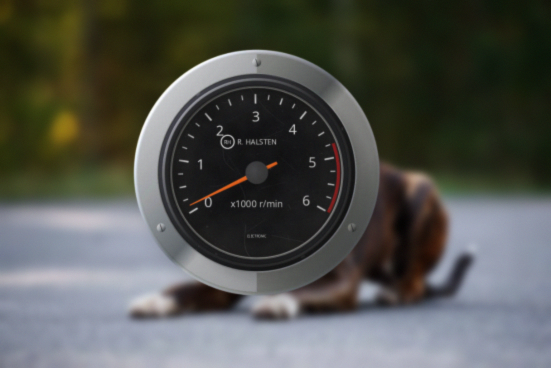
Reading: rpm 125
